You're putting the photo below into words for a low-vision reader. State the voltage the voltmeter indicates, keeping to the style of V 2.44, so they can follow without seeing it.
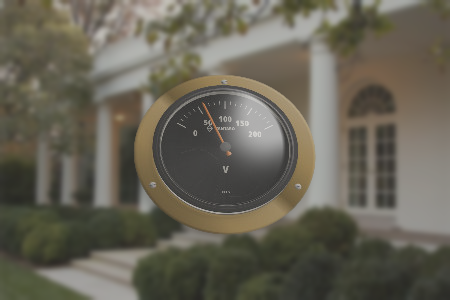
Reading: V 60
